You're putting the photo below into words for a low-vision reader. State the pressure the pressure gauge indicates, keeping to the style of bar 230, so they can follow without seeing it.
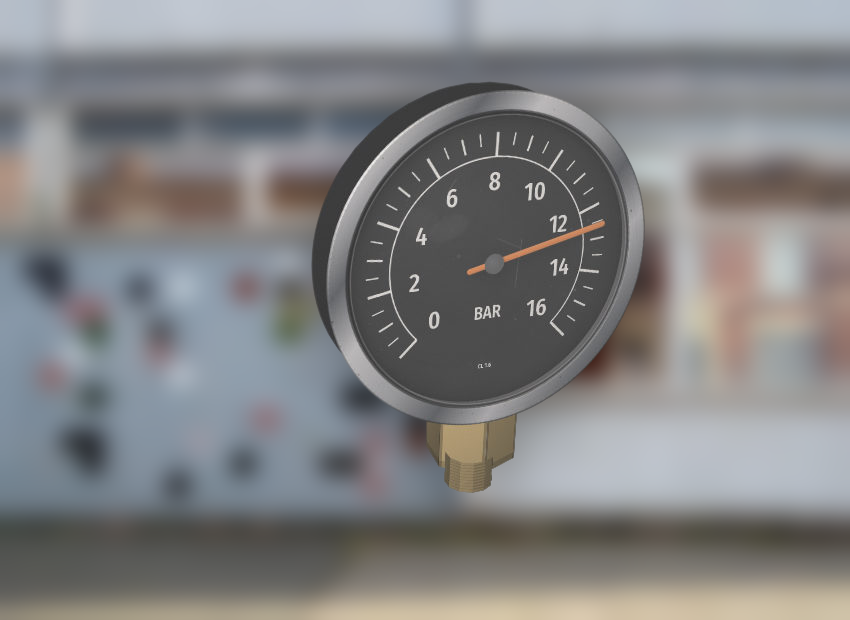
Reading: bar 12.5
